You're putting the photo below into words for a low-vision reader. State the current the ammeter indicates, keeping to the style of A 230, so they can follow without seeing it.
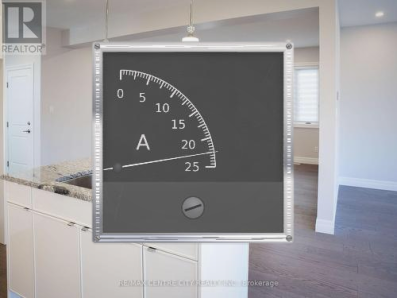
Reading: A 22.5
